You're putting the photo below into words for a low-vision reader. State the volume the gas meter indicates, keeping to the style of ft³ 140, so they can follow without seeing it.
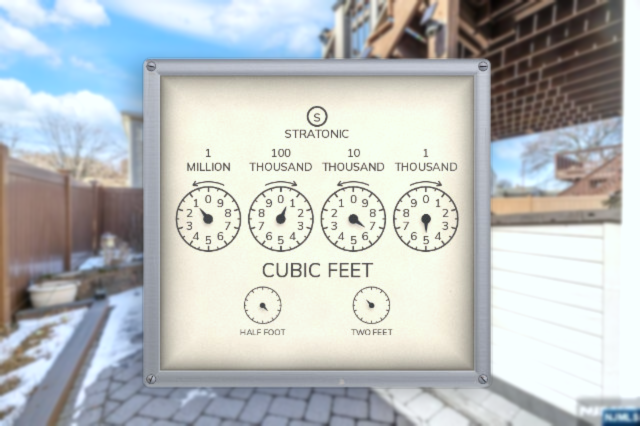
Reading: ft³ 106500
